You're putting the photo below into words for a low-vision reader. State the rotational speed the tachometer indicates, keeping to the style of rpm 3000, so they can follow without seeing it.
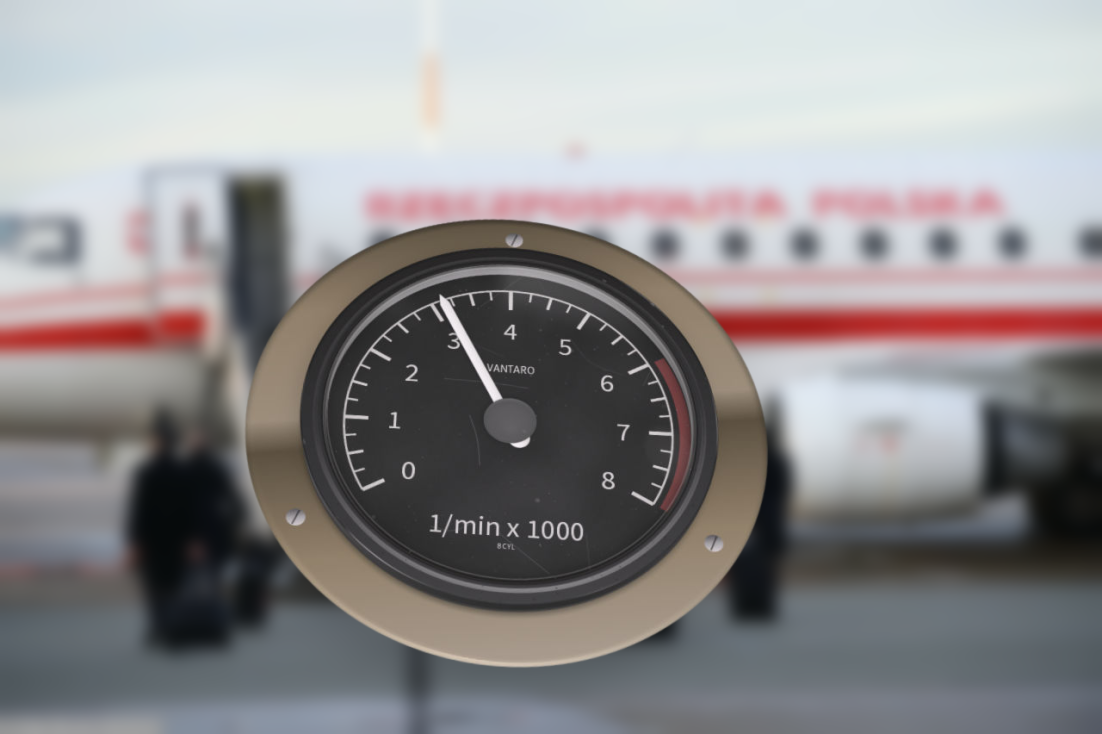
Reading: rpm 3125
